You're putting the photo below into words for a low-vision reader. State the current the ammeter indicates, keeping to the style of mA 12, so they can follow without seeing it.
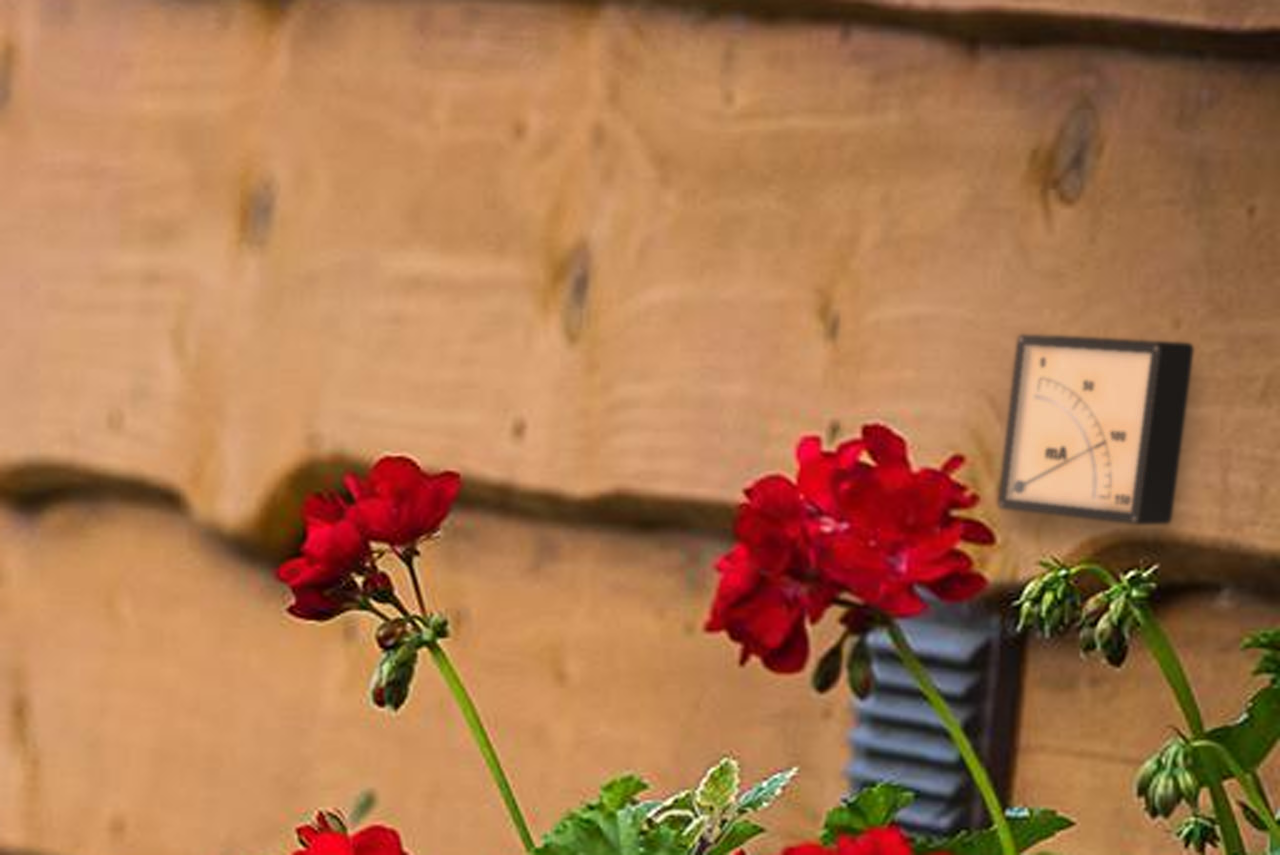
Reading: mA 100
